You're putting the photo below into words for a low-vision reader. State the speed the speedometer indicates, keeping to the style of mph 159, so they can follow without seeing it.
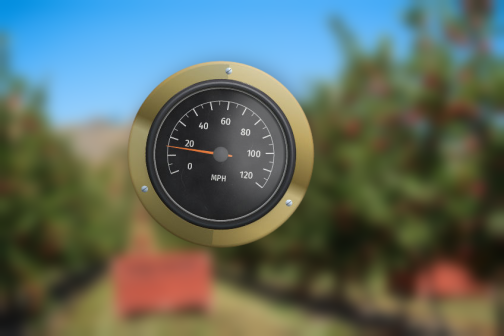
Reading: mph 15
